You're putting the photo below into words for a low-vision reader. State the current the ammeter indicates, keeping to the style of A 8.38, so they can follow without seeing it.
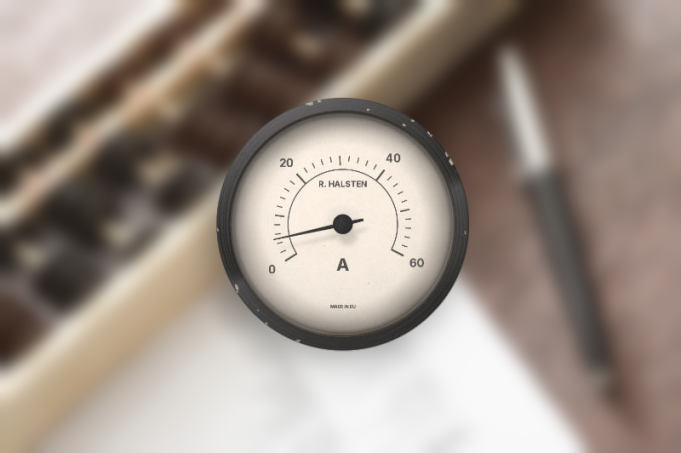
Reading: A 5
